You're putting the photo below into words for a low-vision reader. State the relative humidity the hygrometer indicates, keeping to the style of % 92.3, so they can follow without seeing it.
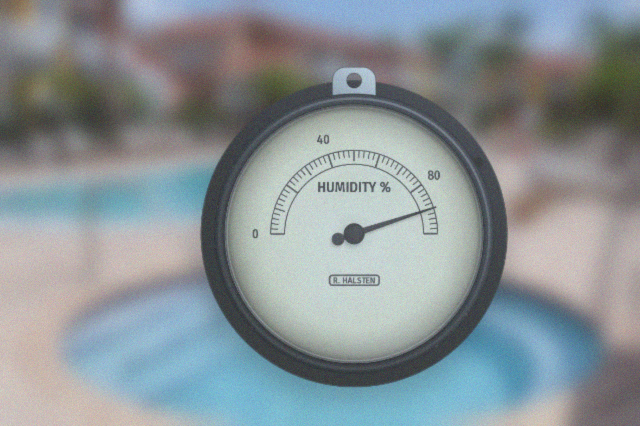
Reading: % 90
